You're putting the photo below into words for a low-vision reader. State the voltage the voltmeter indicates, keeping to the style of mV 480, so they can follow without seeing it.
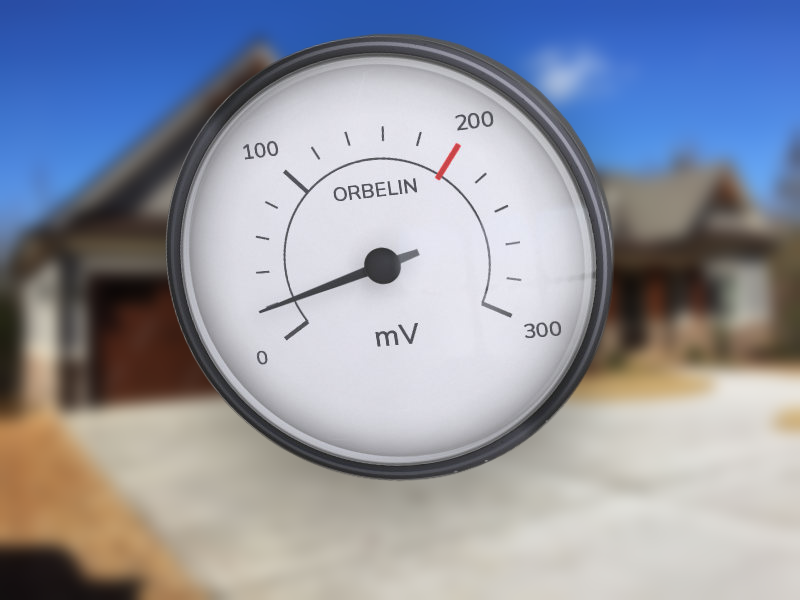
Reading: mV 20
